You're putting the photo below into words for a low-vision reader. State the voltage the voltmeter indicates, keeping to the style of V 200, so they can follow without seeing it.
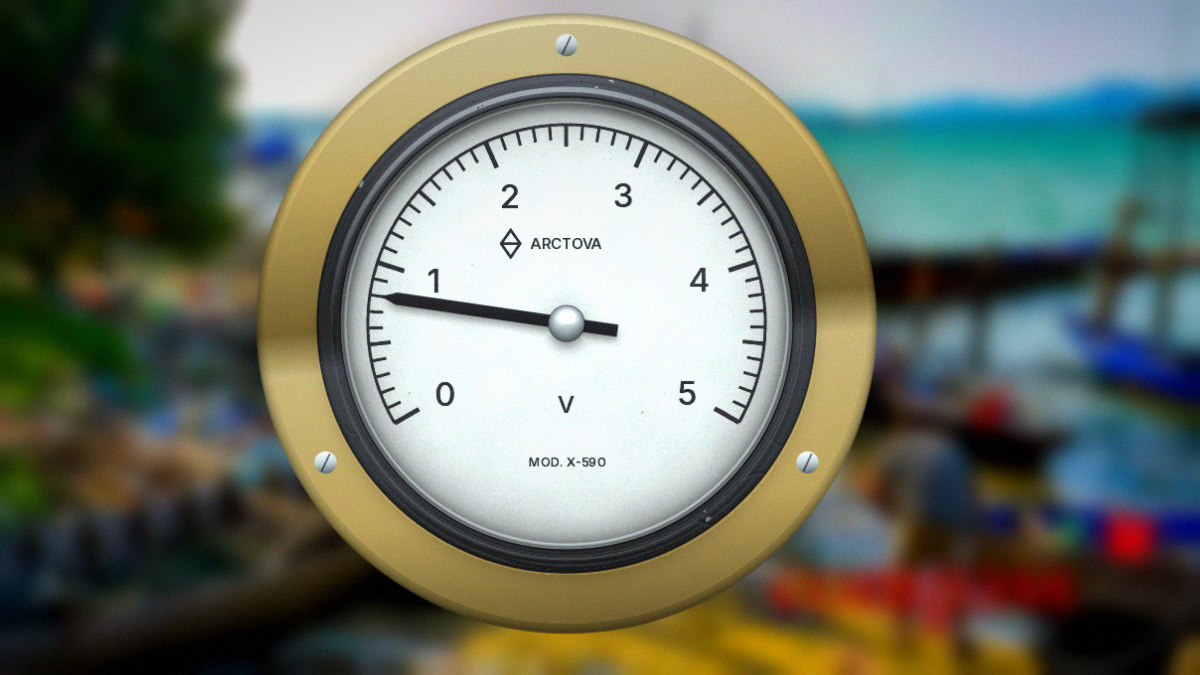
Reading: V 0.8
